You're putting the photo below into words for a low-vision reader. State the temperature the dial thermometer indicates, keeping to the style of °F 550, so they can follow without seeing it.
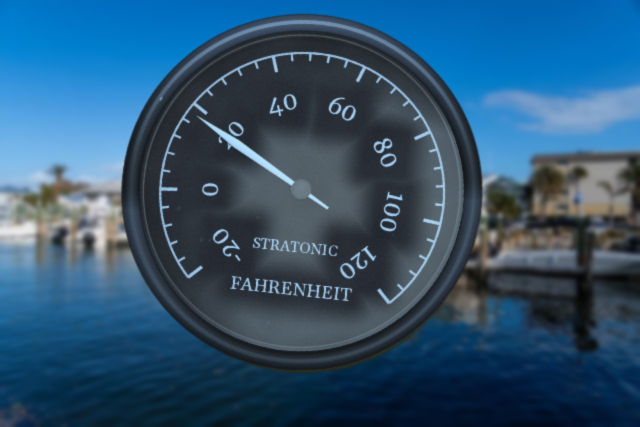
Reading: °F 18
